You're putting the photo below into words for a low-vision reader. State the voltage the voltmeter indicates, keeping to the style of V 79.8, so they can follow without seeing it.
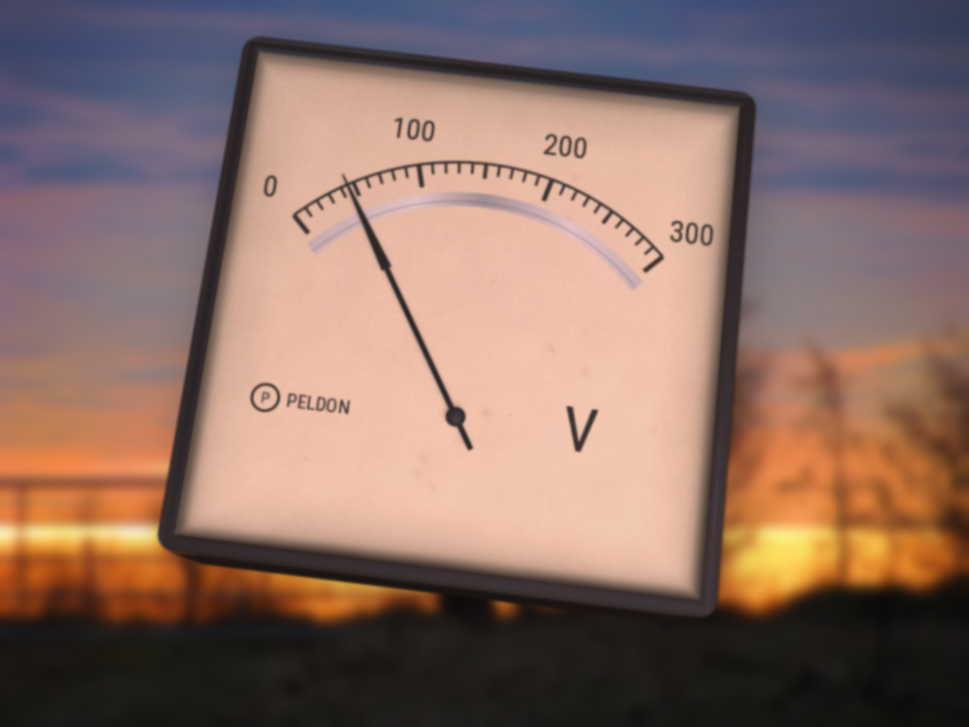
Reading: V 45
